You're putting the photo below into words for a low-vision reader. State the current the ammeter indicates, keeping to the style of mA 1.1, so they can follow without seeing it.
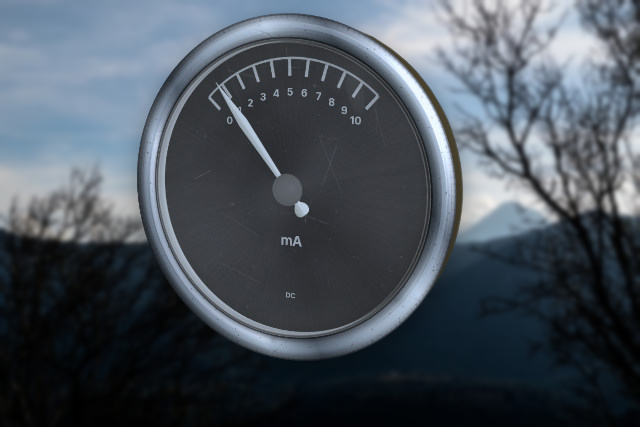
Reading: mA 1
